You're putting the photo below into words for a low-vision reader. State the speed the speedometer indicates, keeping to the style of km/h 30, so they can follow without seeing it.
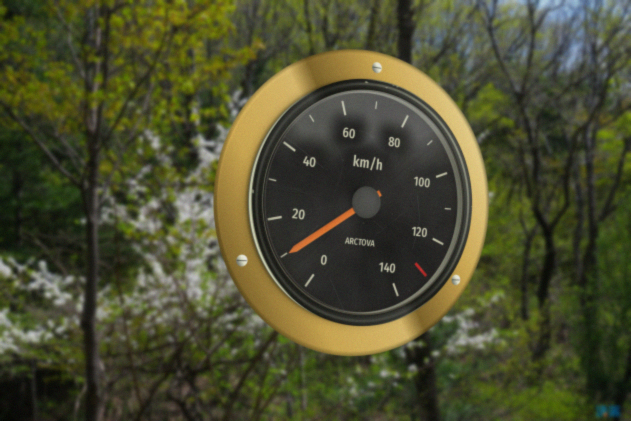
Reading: km/h 10
